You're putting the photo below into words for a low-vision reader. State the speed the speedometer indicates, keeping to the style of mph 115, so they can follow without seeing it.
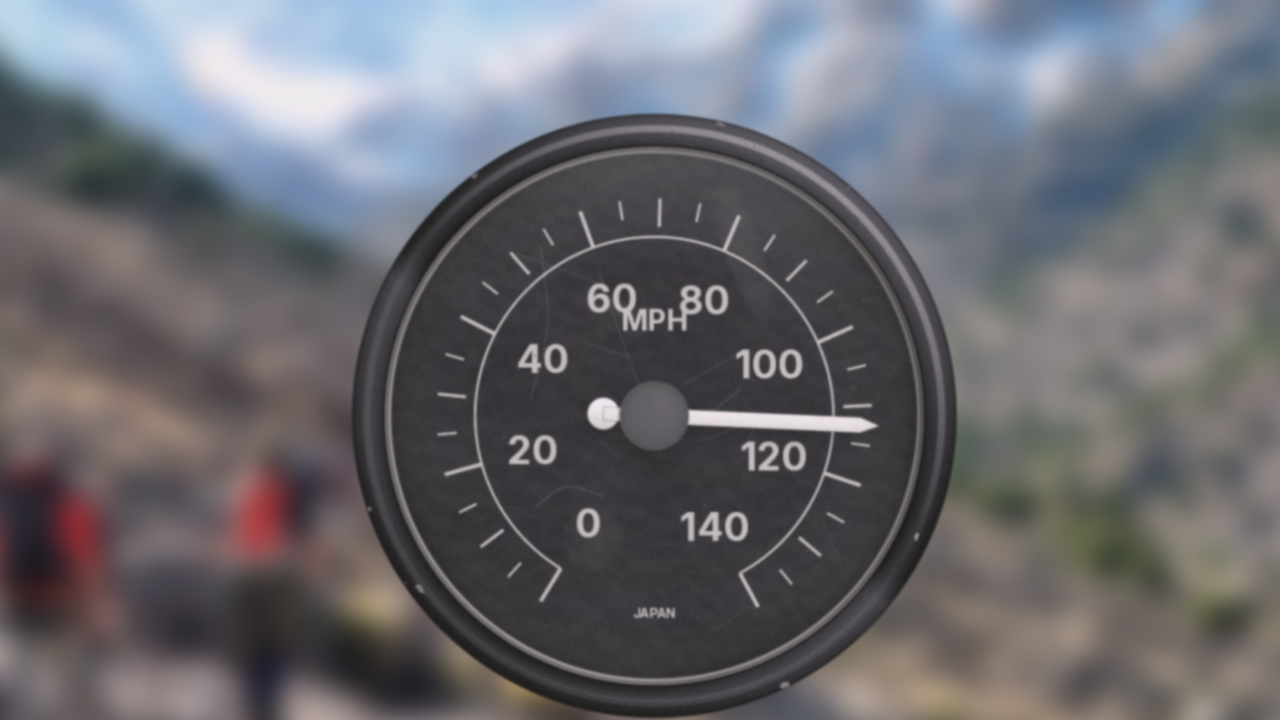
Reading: mph 112.5
